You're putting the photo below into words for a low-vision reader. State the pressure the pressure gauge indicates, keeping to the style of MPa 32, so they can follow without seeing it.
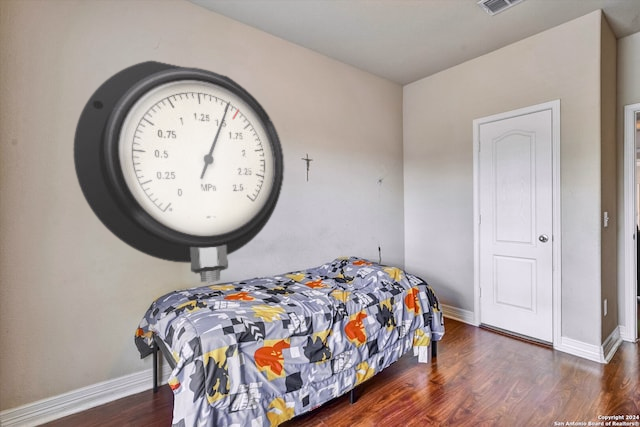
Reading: MPa 1.5
